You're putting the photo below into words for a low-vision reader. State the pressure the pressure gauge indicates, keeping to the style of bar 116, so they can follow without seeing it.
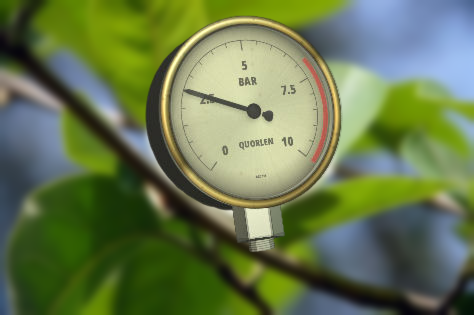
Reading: bar 2.5
